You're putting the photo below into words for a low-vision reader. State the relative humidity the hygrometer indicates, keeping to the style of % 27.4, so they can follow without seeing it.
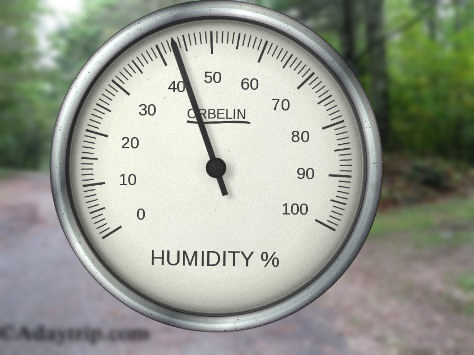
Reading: % 43
